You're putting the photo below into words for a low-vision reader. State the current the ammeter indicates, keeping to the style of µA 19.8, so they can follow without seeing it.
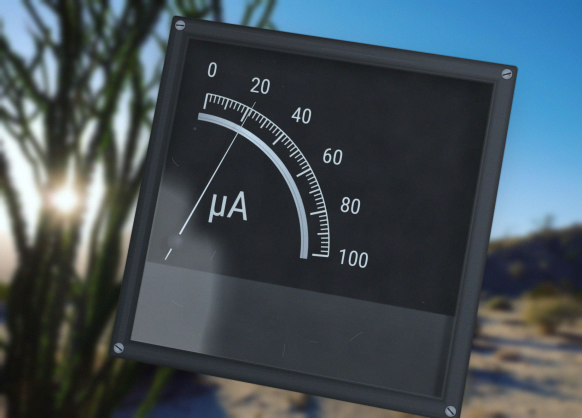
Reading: µA 22
